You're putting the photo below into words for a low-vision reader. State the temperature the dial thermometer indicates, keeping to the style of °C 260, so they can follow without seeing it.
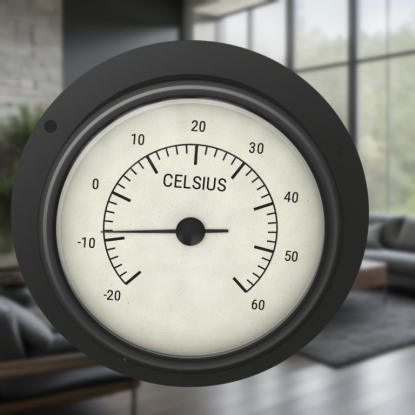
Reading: °C -8
